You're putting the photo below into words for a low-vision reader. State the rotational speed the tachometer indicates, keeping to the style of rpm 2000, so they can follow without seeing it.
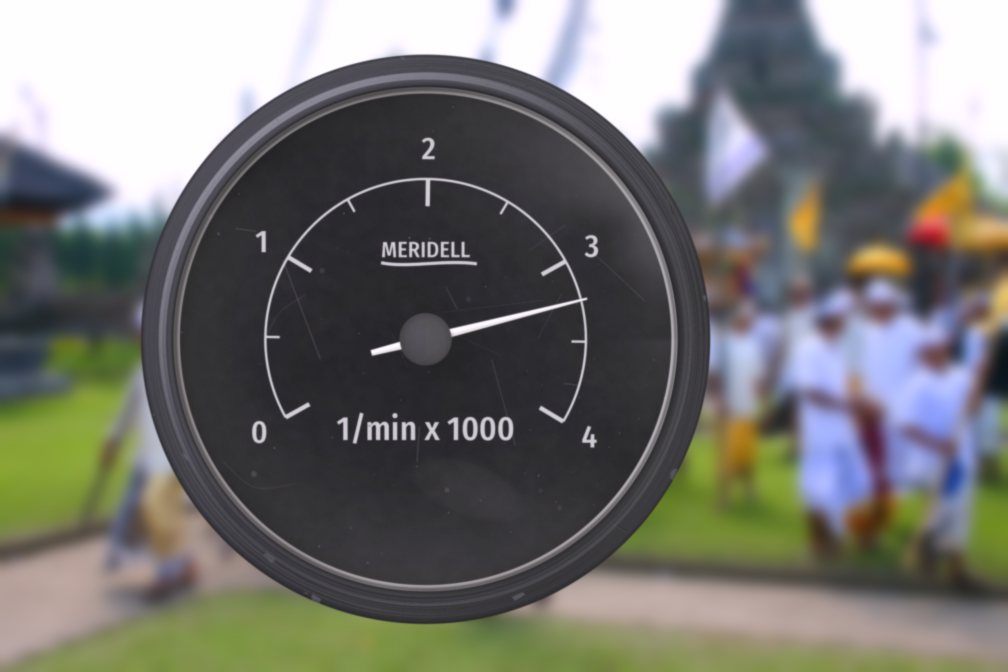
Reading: rpm 3250
